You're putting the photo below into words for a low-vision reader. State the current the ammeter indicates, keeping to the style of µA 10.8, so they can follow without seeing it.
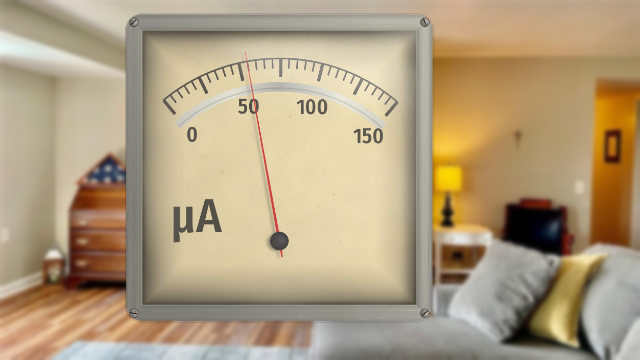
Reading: µA 55
